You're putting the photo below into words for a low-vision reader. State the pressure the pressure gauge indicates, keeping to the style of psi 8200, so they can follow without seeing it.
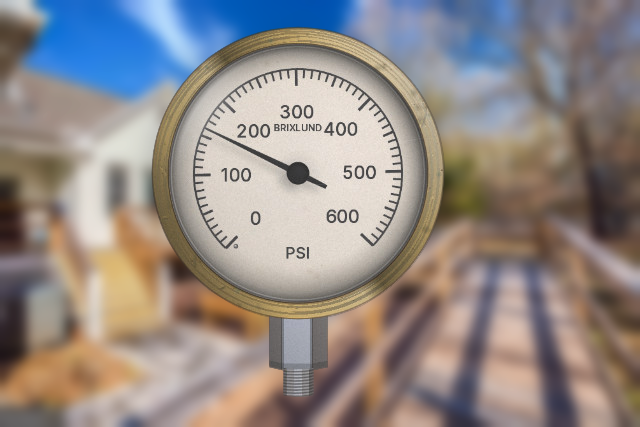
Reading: psi 160
